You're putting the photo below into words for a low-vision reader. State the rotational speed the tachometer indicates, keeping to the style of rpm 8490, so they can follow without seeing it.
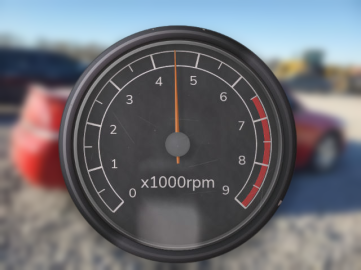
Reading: rpm 4500
